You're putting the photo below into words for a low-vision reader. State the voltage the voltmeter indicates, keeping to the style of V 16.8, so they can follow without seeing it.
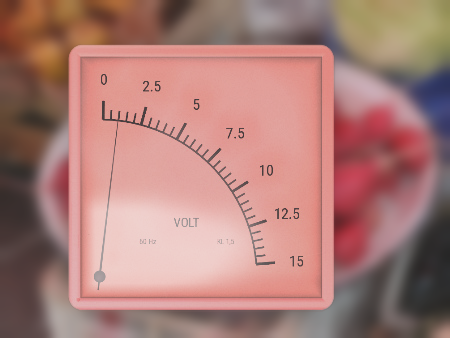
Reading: V 1
